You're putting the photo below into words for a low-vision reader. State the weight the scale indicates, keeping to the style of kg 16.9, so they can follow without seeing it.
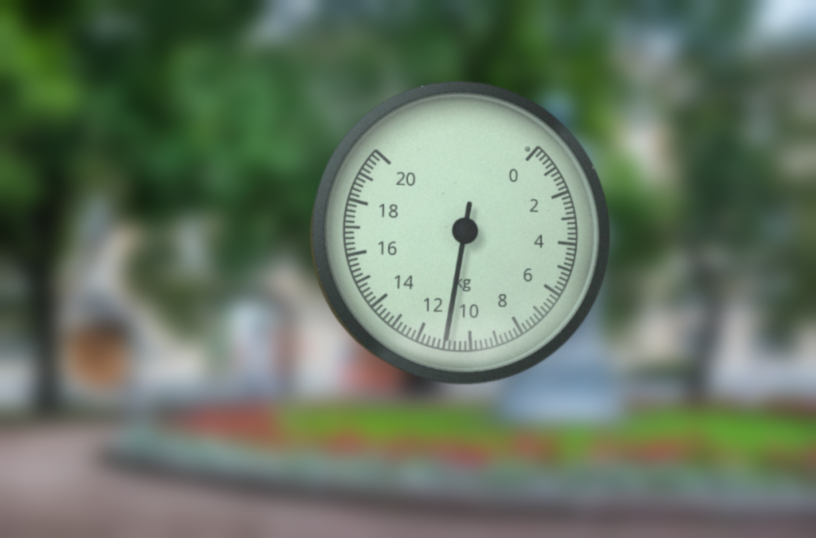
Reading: kg 11
